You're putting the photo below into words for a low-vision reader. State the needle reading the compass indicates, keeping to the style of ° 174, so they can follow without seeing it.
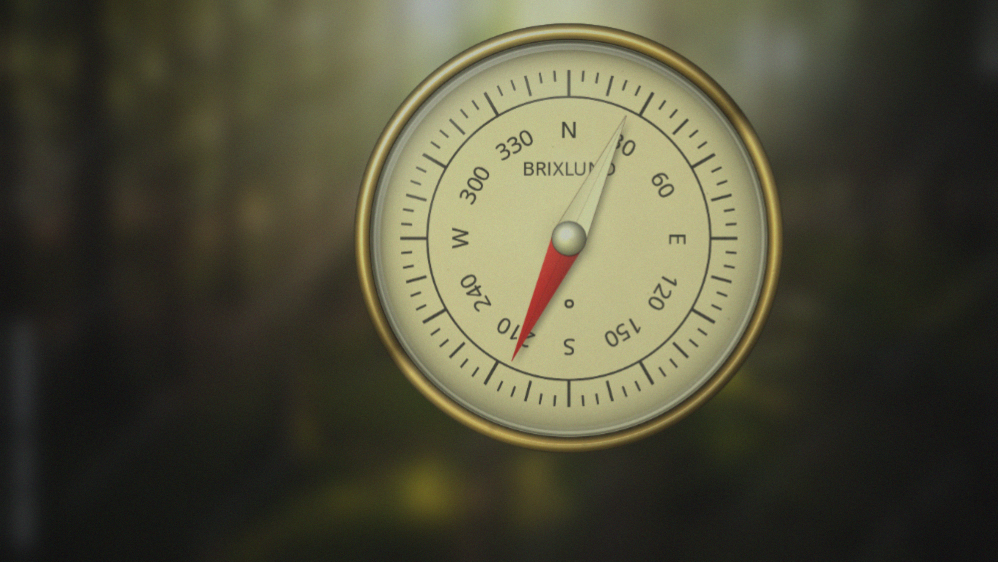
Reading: ° 205
